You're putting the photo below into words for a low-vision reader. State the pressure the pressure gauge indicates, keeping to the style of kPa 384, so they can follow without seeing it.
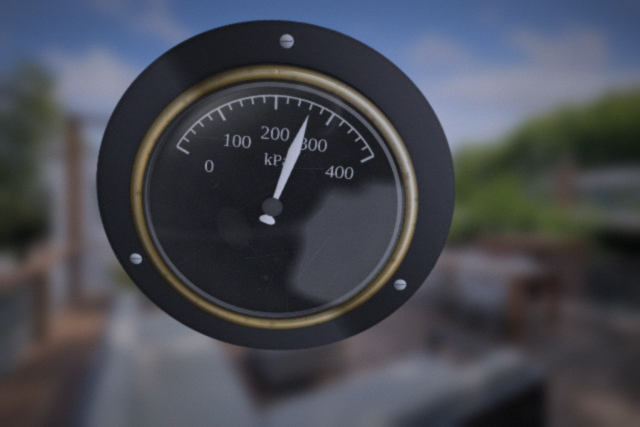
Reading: kPa 260
